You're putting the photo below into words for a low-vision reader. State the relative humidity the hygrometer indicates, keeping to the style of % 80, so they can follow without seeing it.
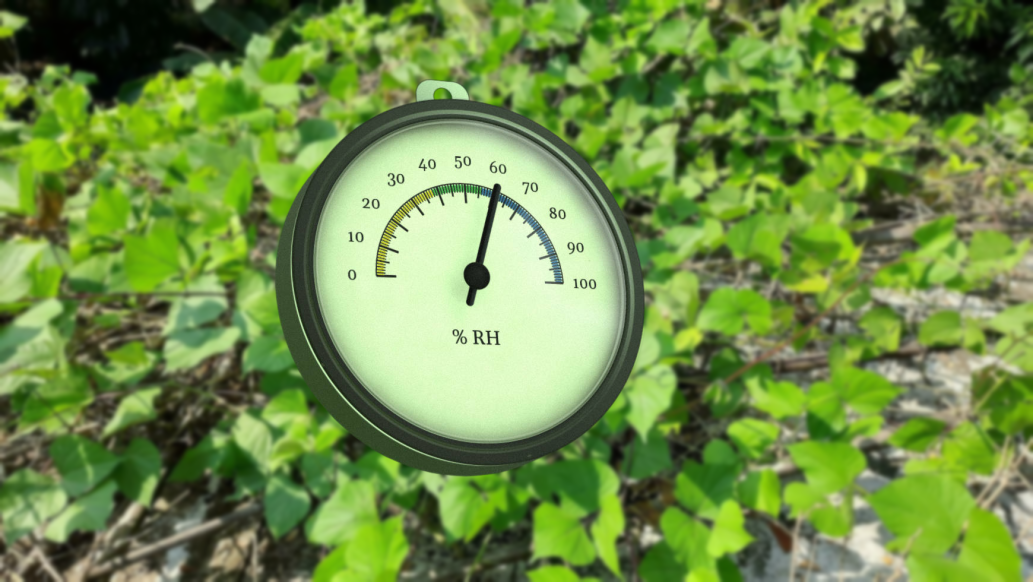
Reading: % 60
